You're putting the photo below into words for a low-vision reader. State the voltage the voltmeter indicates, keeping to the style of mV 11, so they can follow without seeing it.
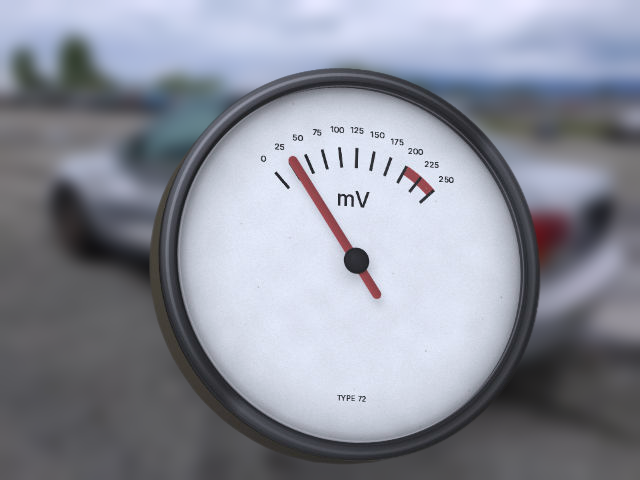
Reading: mV 25
